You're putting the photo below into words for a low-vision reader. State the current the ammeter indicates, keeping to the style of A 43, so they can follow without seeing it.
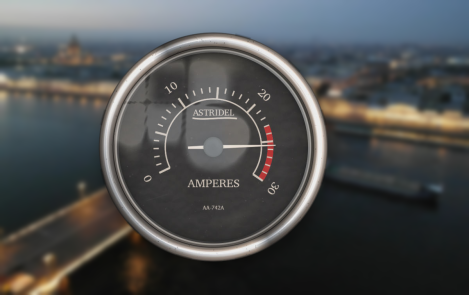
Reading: A 25.5
